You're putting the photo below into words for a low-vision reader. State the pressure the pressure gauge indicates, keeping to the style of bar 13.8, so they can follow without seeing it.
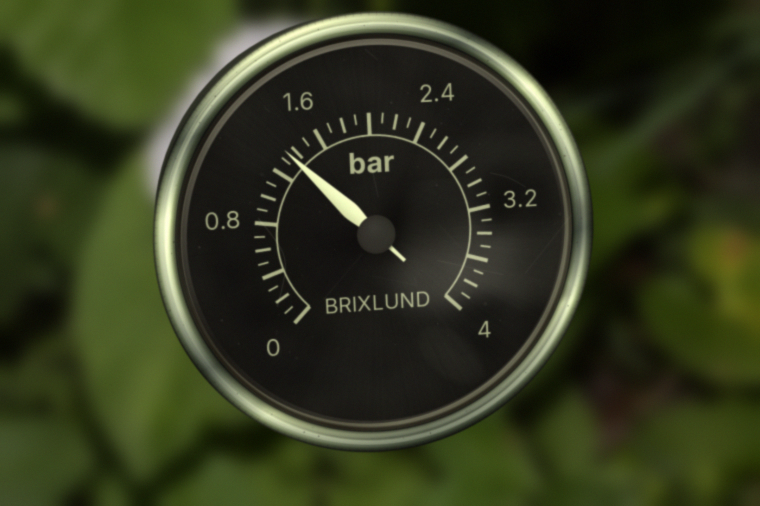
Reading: bar 1.35
